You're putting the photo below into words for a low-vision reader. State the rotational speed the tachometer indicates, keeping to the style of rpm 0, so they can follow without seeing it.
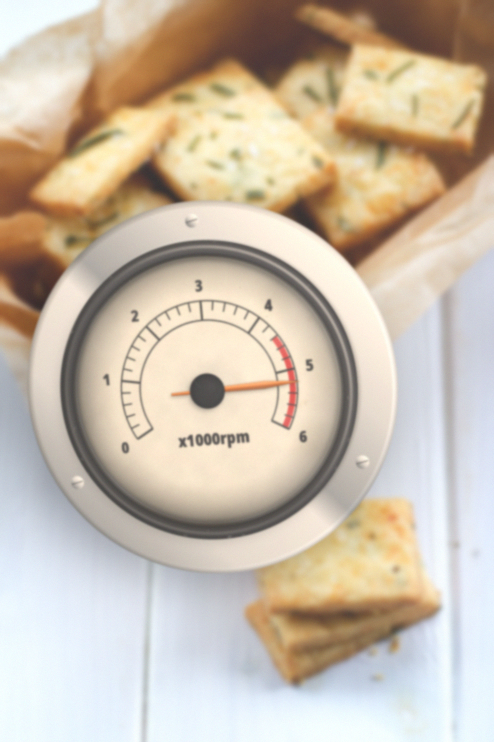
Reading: rpm 5200
